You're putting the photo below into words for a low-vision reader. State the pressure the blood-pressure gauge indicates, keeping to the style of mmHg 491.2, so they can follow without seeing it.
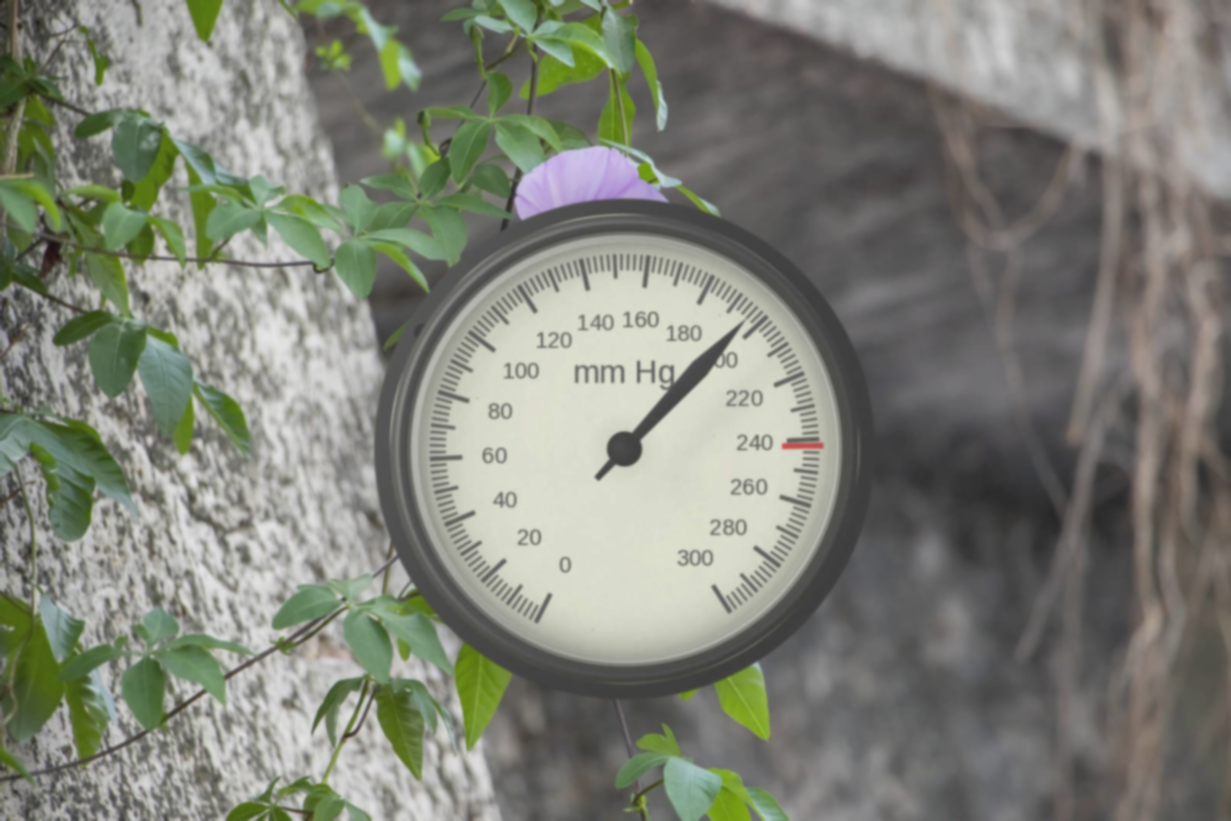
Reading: mmHg 196
